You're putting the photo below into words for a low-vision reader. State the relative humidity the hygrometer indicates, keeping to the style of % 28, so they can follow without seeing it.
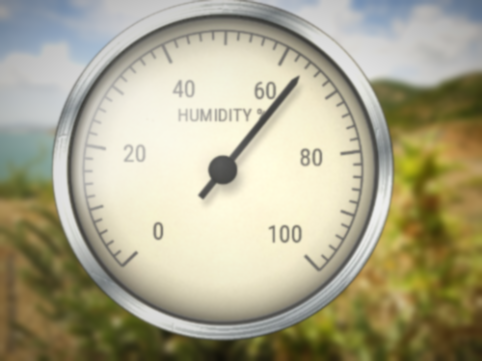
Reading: % 64
